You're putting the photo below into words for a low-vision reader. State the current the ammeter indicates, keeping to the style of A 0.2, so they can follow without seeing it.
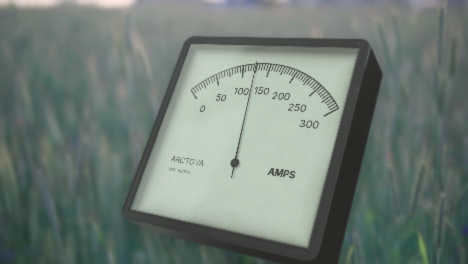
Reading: A 125
